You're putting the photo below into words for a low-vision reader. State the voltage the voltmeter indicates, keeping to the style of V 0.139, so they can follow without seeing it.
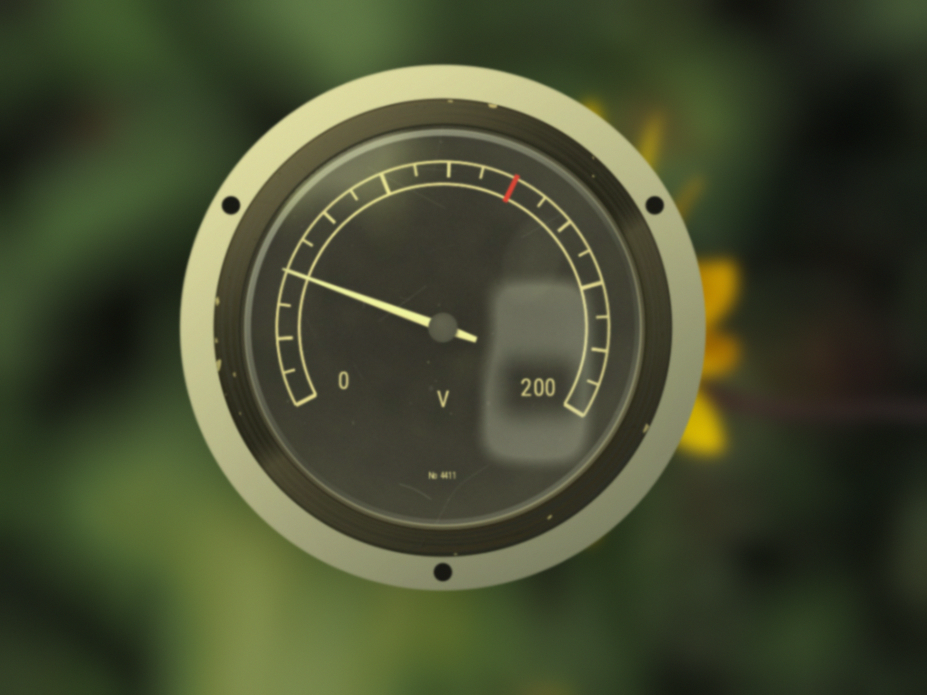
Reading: V 40
